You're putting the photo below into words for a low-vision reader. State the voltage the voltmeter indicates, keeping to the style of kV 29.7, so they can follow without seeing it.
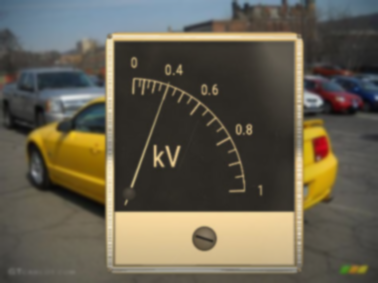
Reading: kV 0.4
